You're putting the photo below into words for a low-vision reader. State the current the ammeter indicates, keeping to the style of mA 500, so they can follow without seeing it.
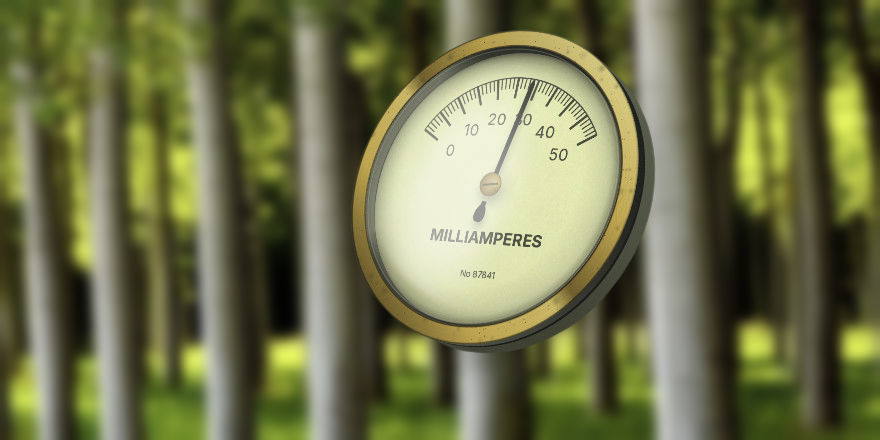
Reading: mA 30
